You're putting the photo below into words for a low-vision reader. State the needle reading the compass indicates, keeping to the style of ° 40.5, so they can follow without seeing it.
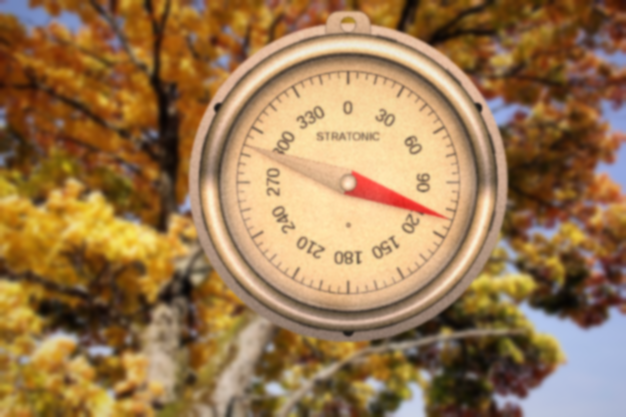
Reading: ° 110
